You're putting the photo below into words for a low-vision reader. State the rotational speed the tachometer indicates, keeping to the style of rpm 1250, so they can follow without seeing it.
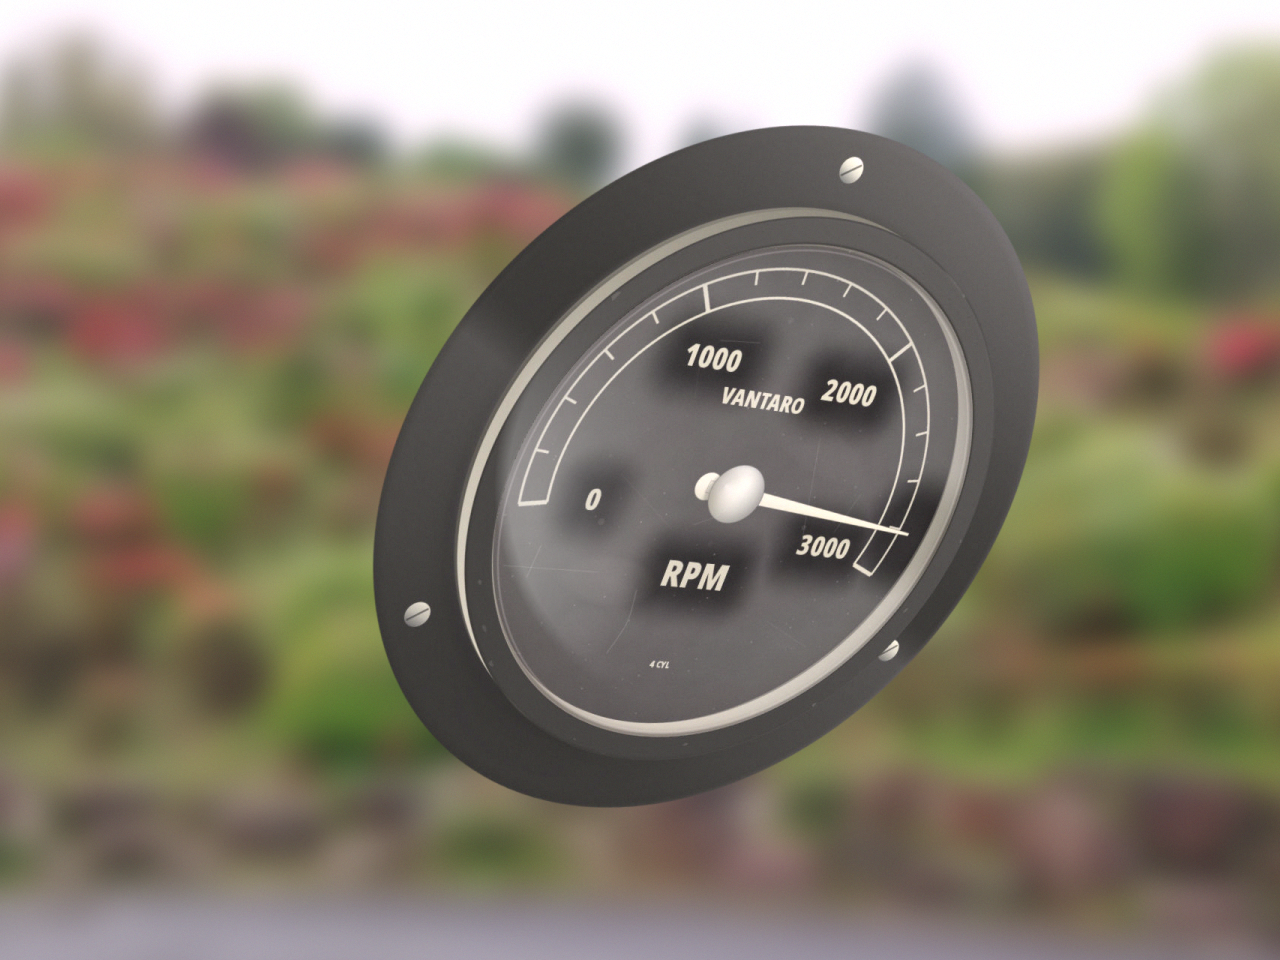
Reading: rpm 2800
